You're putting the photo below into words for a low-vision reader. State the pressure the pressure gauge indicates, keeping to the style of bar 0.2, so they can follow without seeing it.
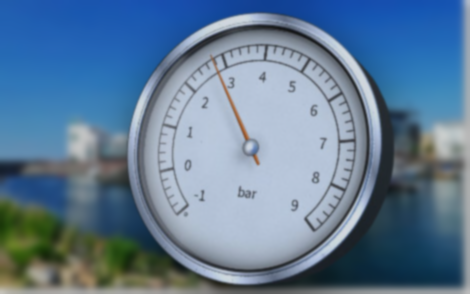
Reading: bar 2.8
